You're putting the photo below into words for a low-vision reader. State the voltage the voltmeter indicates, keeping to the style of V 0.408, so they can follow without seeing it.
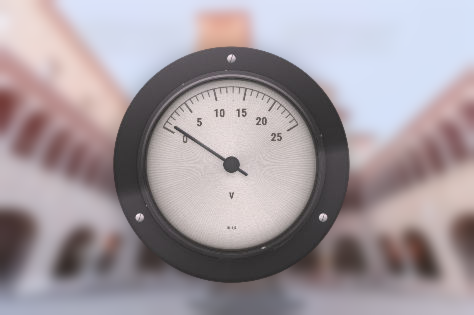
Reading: V 1
